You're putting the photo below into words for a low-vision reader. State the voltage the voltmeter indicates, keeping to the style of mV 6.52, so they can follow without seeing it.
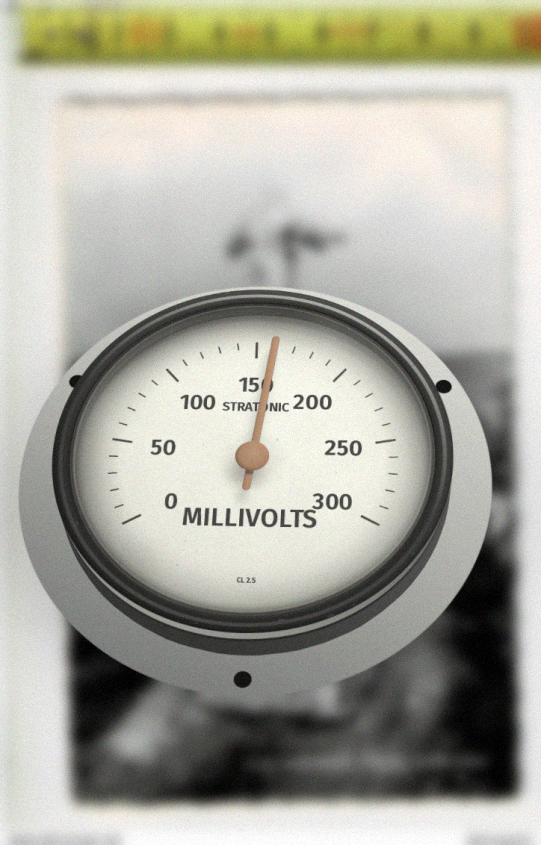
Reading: mV 160
